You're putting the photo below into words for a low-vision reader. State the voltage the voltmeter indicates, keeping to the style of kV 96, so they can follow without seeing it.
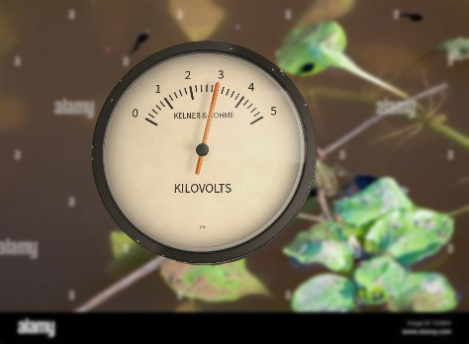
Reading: kV 3
